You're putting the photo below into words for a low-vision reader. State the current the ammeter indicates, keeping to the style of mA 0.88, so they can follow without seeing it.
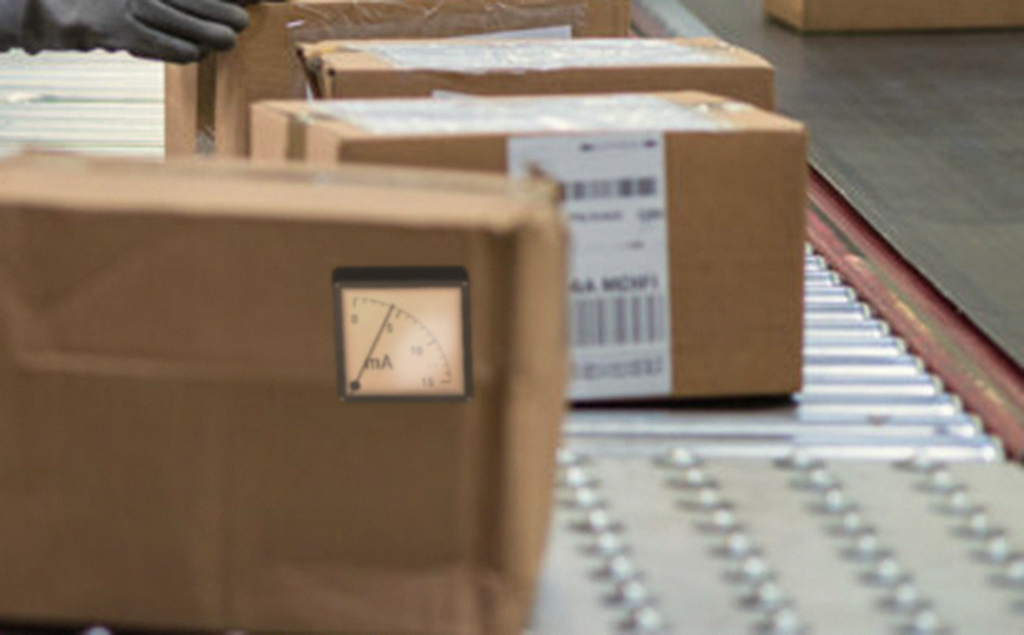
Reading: mA 4
